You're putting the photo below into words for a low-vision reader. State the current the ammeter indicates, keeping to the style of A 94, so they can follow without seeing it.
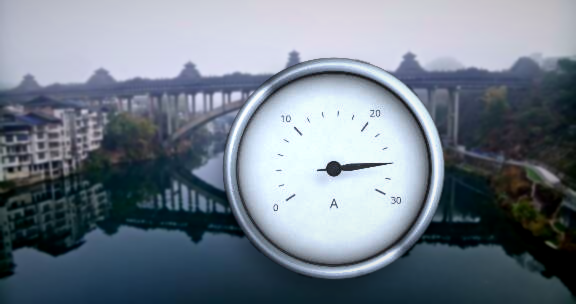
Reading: A 26
